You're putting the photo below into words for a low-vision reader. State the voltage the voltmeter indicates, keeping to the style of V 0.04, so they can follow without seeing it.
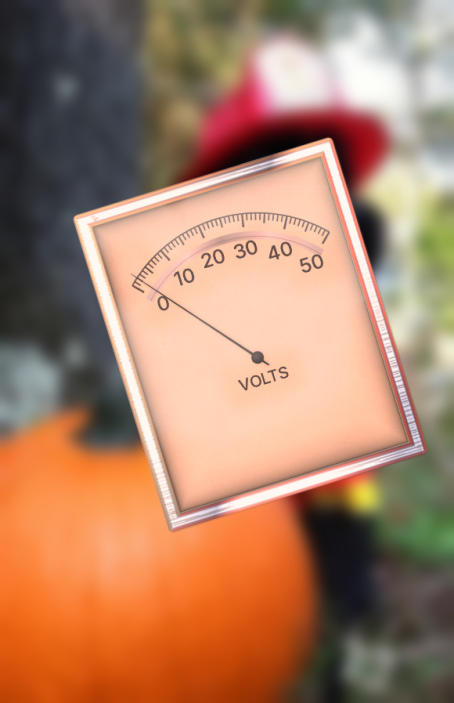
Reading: V 2
